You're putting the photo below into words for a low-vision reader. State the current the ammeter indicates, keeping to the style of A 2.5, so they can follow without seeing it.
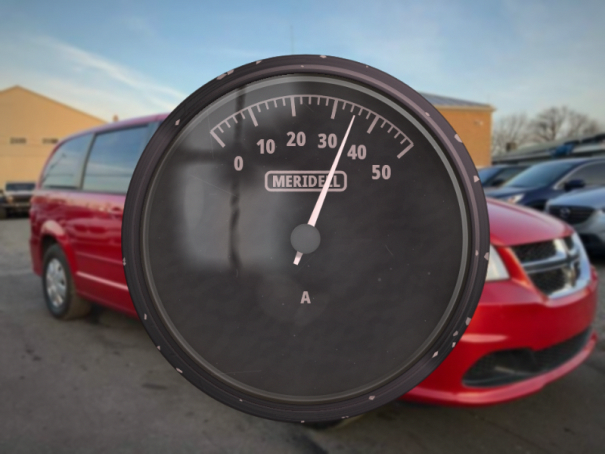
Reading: A 35
